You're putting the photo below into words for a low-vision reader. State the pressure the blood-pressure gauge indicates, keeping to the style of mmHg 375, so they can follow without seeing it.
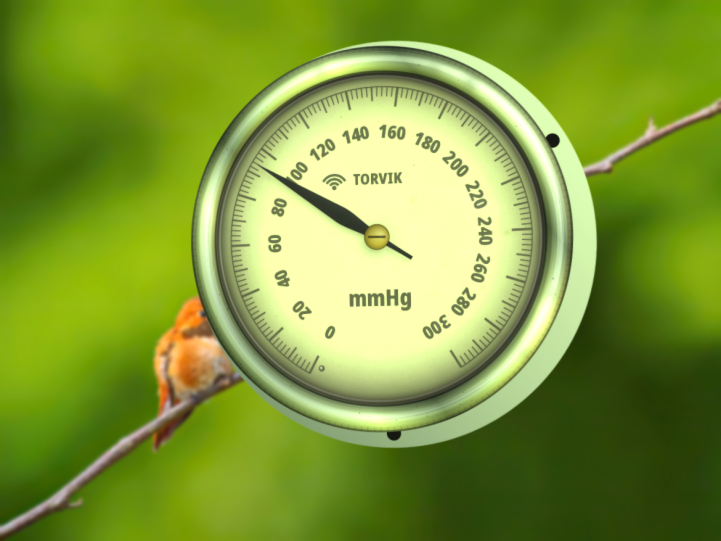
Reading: mmHg 94
